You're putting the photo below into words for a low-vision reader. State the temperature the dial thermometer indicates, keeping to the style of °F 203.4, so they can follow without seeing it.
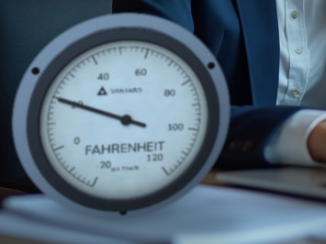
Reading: °F 20
